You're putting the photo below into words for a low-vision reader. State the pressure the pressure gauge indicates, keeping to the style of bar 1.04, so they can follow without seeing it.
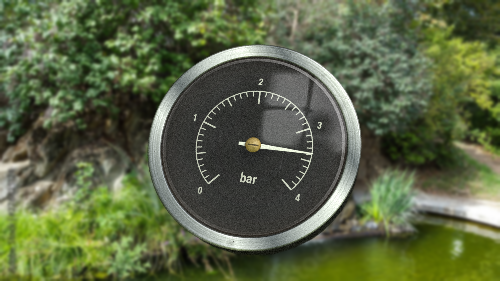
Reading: bar 3.4
